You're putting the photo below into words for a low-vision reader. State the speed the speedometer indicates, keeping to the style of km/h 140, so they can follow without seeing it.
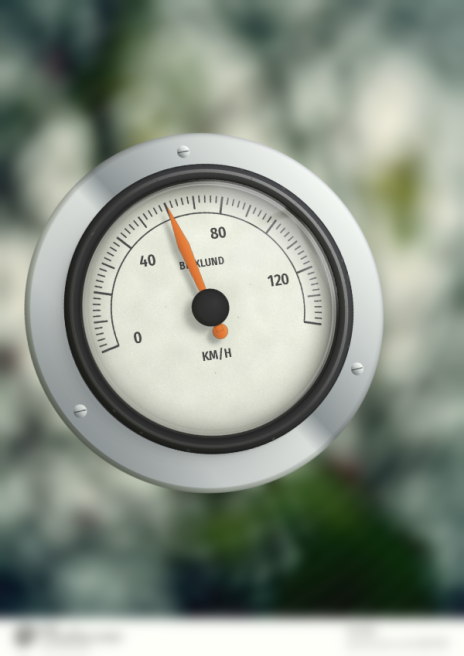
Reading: km/h 60
